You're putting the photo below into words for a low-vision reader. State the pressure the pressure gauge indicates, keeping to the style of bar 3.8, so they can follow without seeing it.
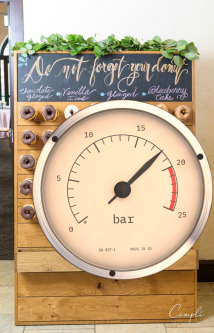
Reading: bar 18
